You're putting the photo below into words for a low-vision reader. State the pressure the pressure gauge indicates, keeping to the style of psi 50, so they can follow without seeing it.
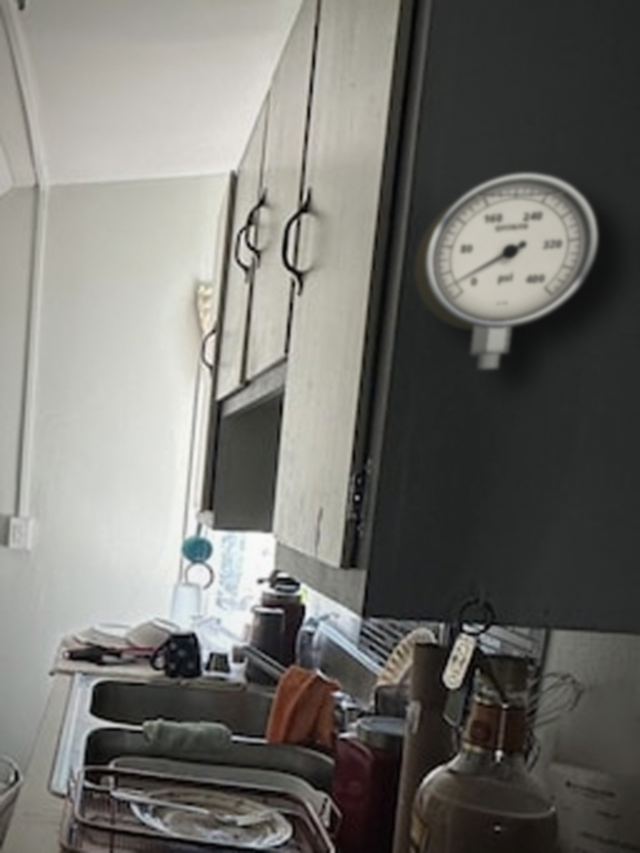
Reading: psi 20
